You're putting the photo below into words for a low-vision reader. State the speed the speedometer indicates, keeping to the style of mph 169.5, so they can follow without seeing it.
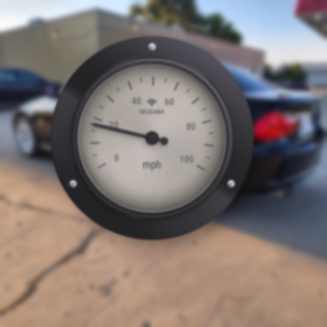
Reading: mph 17.5
